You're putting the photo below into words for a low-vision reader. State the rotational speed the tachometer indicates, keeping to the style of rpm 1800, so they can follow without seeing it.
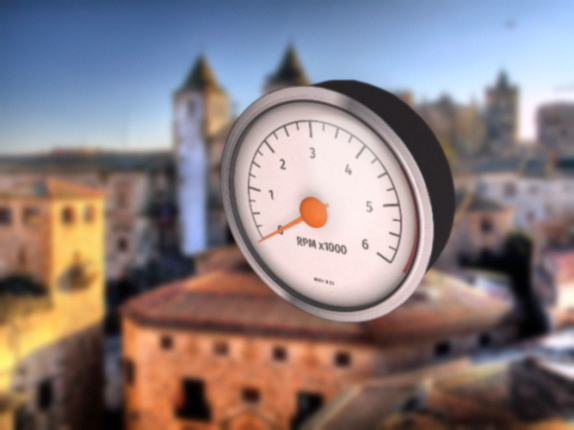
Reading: rpm 0
